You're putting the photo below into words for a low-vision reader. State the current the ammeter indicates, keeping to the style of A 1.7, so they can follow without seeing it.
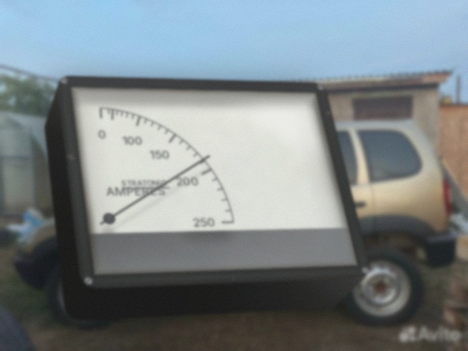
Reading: A 190
